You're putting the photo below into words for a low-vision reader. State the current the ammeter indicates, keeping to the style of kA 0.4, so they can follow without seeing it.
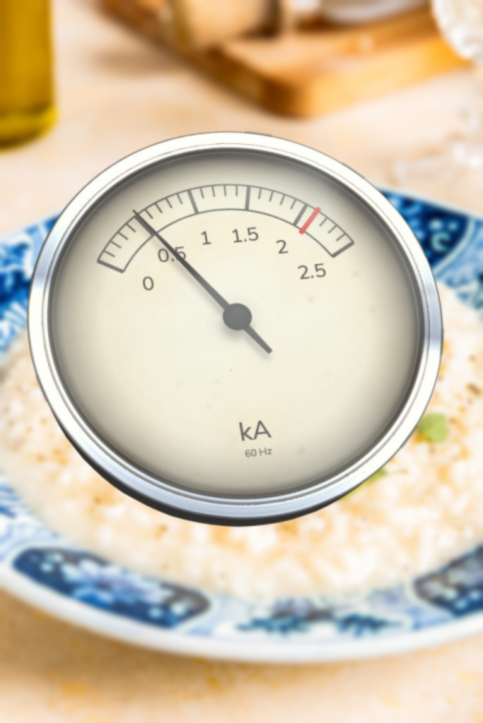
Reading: kA 0.5
